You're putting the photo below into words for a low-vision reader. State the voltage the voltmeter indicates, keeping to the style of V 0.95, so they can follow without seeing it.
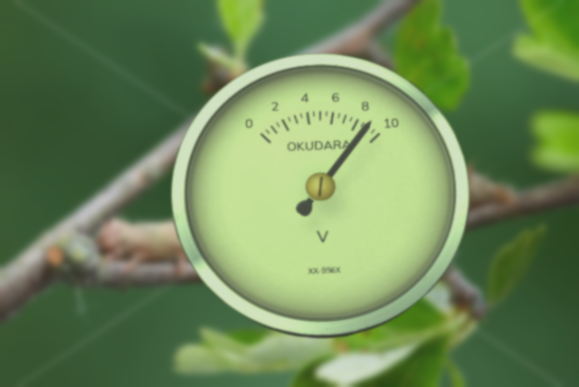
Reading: V 9
